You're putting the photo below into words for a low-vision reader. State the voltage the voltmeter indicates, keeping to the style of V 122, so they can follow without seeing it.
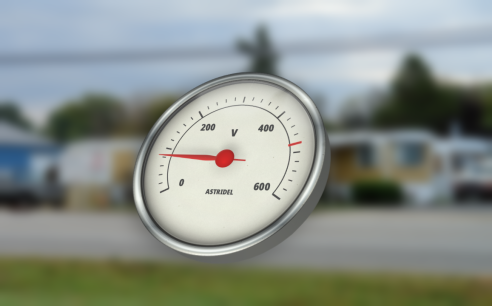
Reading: V 80
